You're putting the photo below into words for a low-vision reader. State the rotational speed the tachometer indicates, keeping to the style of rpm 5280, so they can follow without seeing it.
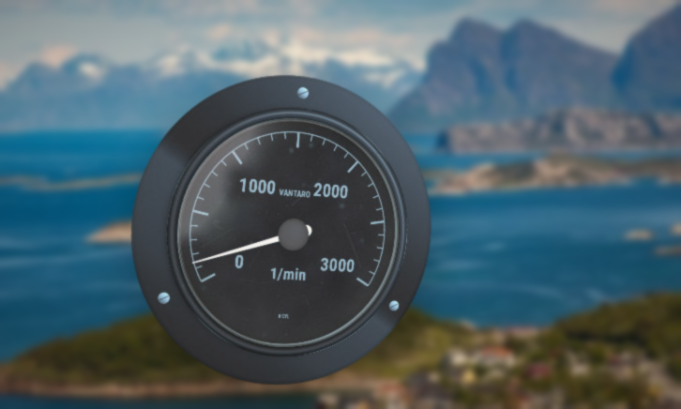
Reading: rpm 150
